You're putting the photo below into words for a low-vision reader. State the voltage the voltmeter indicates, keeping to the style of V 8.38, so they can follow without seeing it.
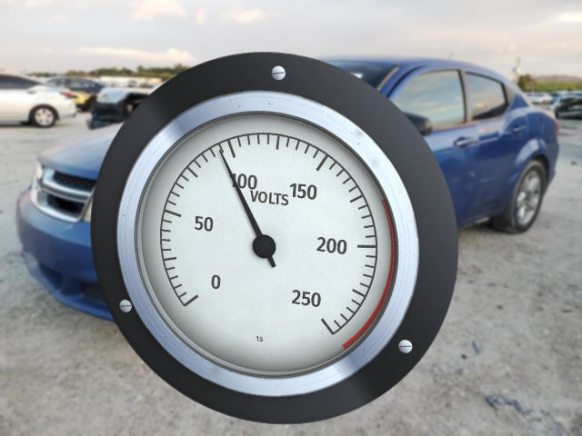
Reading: V 95
